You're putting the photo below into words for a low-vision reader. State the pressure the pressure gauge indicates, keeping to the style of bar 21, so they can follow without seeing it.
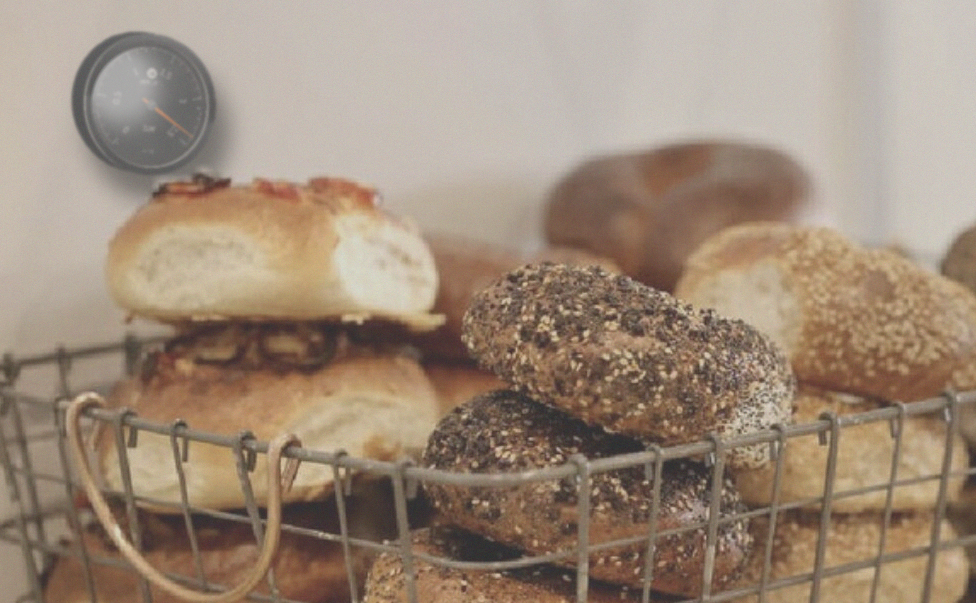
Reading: bar 2.4
